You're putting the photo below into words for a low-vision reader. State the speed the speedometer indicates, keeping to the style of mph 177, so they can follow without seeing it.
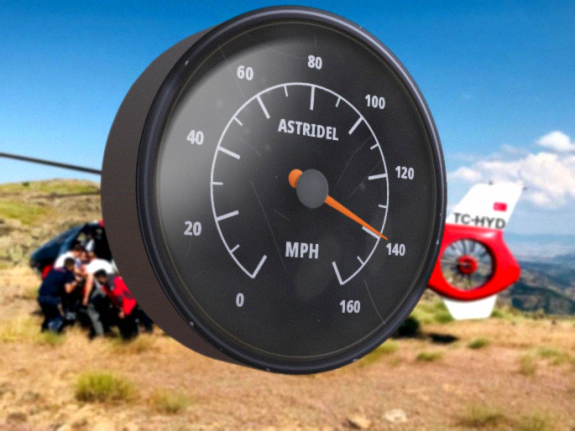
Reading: mph 140
